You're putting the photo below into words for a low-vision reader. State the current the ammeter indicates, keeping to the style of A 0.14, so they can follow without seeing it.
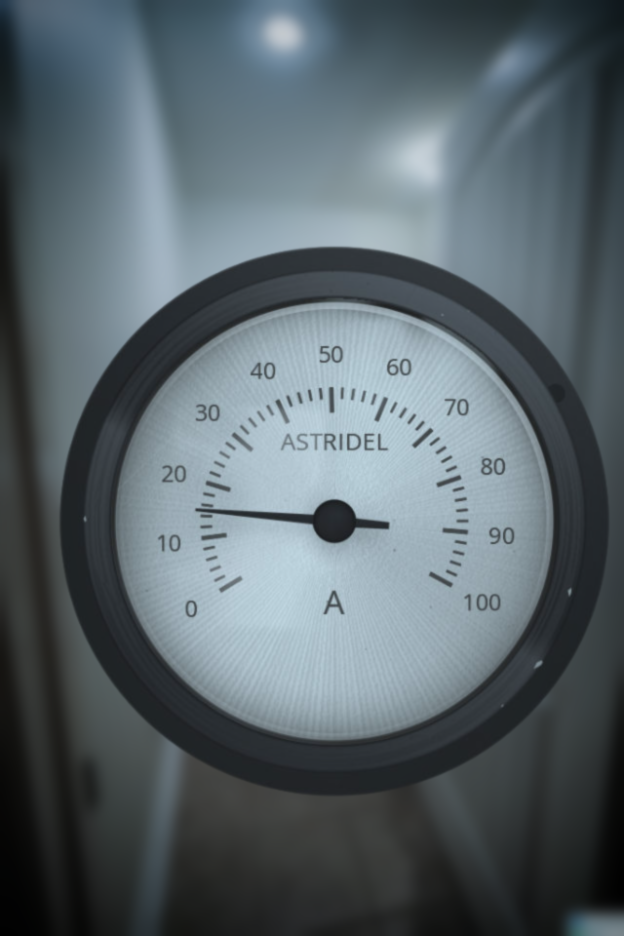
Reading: A 15
